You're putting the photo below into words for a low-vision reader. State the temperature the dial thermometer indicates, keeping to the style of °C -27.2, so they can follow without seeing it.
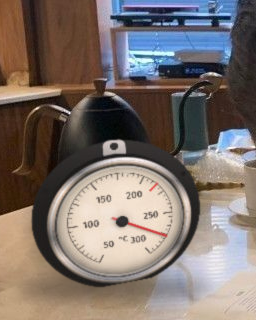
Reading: °C 275
